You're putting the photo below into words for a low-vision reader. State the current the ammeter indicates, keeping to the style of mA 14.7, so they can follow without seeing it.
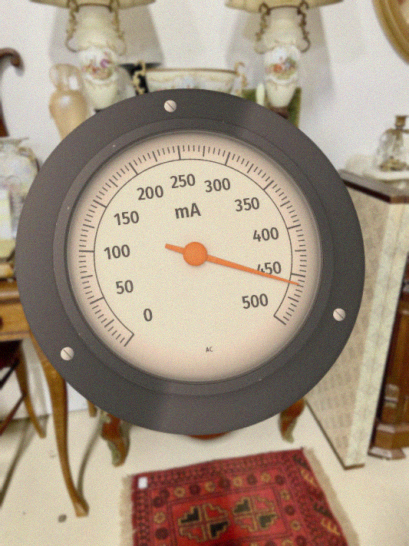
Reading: mA 460
